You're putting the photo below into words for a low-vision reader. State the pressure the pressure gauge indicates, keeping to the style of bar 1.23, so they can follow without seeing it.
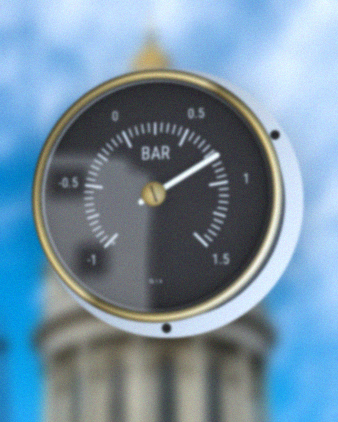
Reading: bar 0.8
